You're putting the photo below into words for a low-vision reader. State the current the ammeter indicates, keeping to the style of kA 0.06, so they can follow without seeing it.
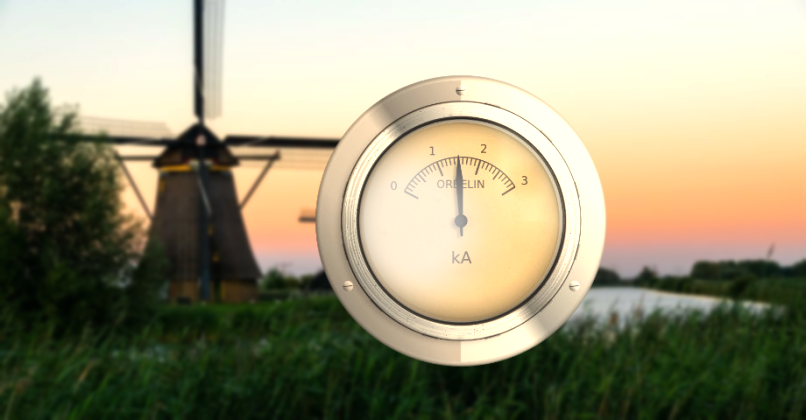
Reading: kA 1.5
